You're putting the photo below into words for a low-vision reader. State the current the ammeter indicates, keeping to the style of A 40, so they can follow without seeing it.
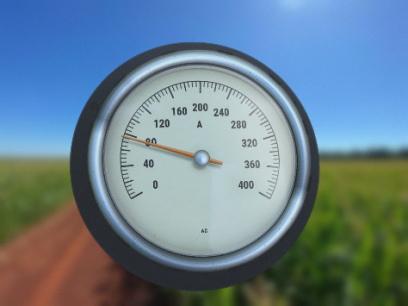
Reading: A 75
